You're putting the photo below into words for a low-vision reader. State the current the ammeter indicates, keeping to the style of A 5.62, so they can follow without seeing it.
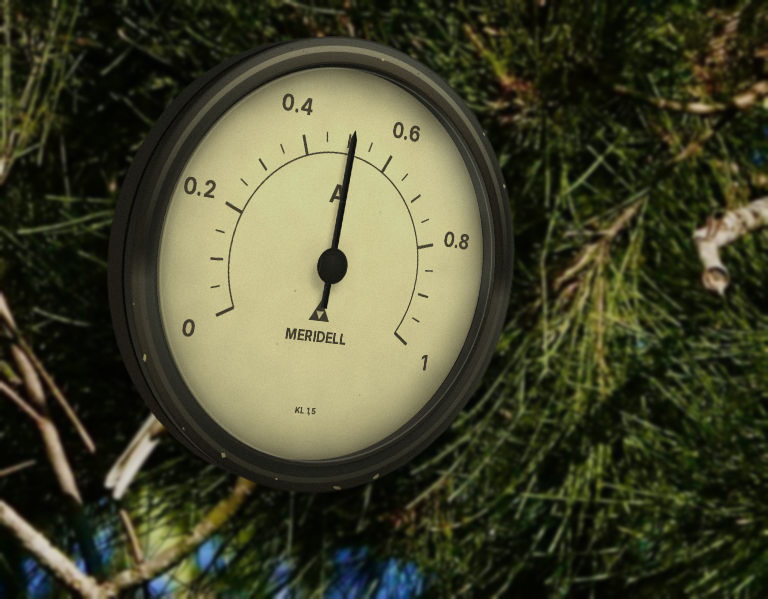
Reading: A 0.5
